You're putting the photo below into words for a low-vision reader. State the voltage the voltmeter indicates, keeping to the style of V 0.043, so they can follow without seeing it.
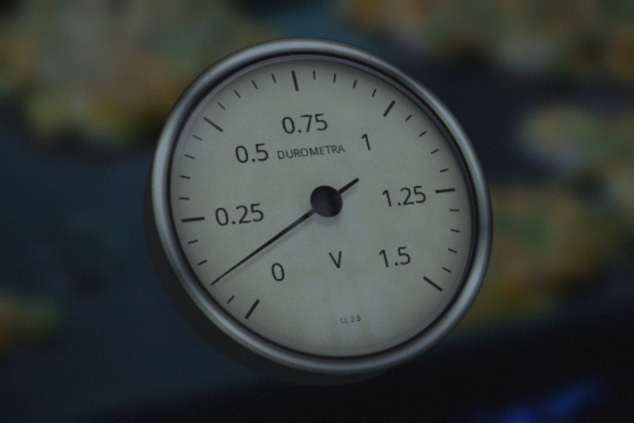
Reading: V 0.1
